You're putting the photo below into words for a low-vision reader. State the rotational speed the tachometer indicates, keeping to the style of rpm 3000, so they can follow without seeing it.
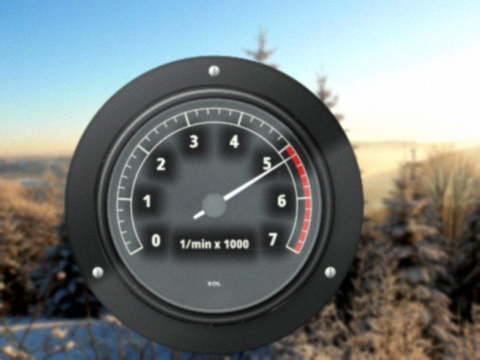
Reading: rpm 5200
